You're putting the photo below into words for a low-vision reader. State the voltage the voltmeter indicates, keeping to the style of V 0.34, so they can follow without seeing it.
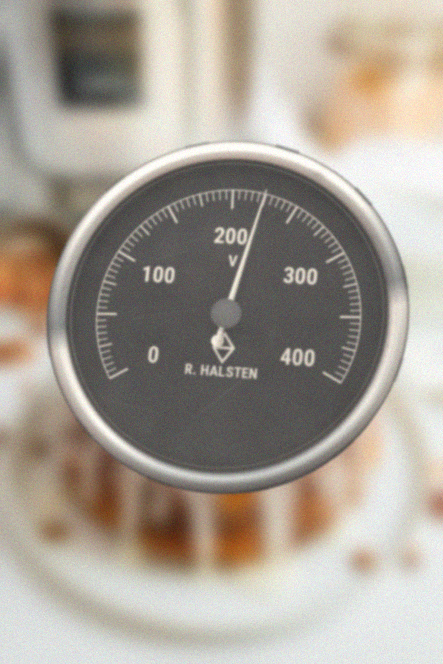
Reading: V 225
